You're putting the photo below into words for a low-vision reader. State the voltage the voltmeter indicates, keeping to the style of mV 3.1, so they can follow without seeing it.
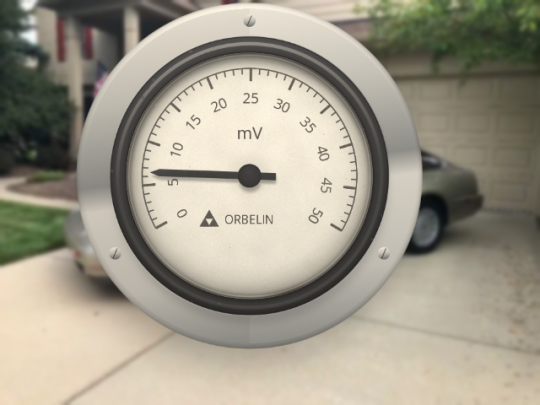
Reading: mV 6.5
